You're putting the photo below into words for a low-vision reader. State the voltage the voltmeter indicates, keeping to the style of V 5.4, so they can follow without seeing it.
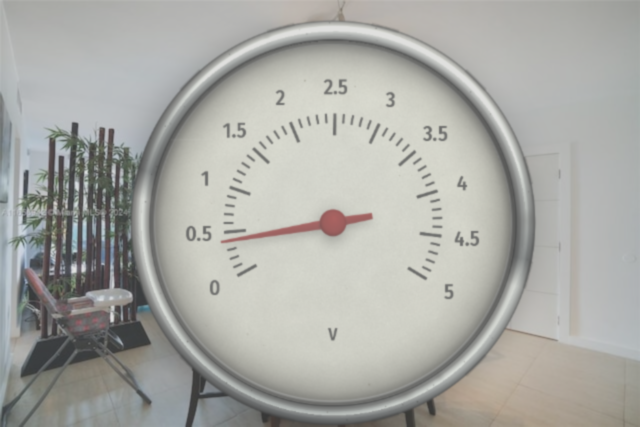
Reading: V 0.4
